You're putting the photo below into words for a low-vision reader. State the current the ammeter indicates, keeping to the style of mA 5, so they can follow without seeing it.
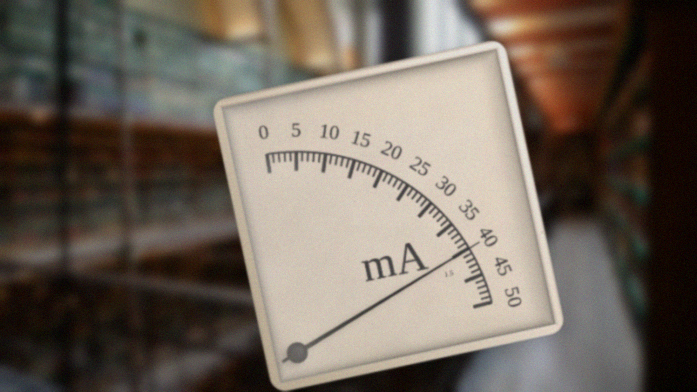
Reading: mA 40
